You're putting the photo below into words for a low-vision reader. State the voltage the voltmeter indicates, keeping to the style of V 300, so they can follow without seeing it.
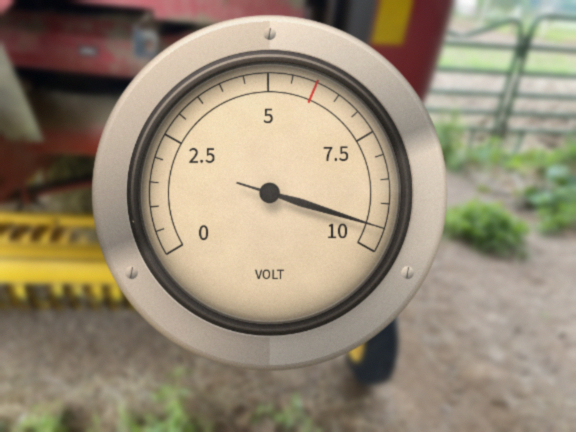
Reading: V 9.5
